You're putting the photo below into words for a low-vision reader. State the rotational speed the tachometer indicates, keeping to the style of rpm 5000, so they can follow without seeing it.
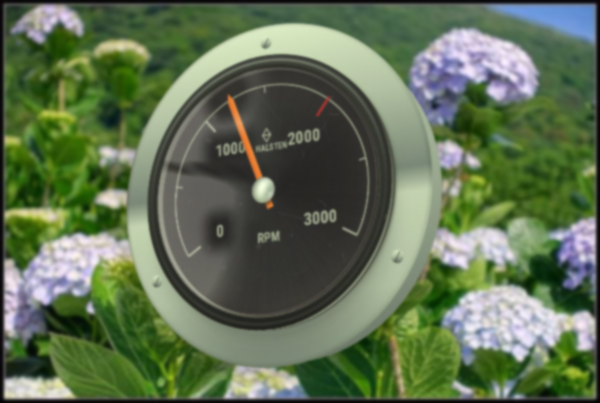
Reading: rpm 1250
